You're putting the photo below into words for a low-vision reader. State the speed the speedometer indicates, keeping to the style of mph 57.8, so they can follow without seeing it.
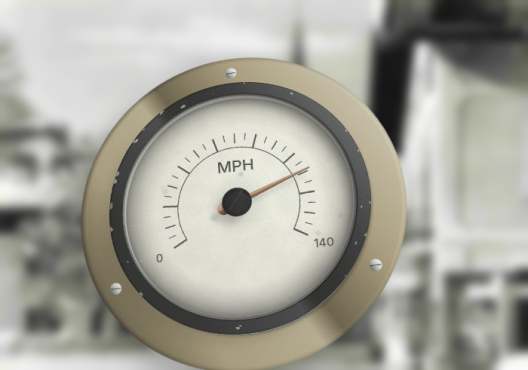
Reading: mph 110
